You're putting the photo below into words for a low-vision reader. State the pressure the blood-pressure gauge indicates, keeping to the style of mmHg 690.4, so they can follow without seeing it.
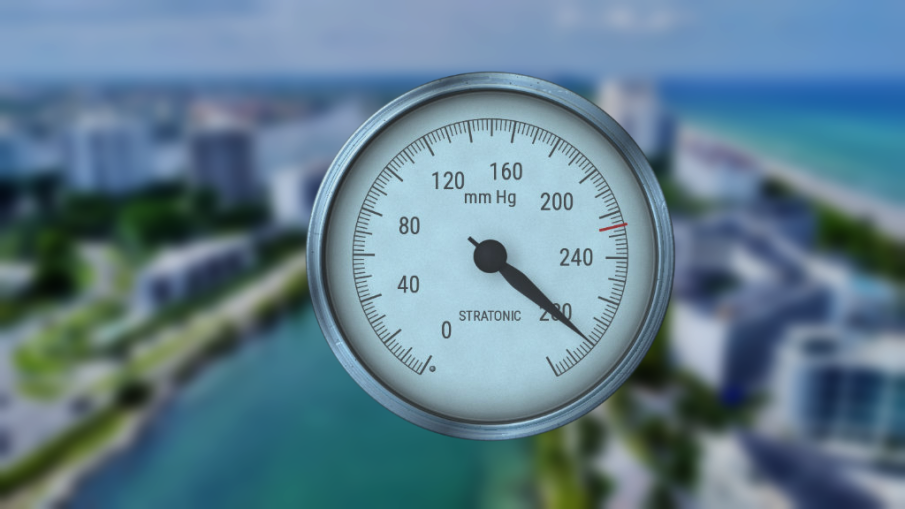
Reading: mmHg 280
